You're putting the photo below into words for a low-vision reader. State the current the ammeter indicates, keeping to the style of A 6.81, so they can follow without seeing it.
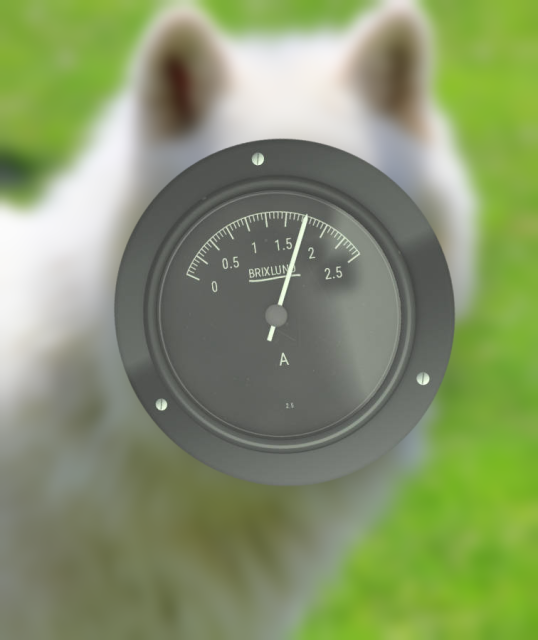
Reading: A 1.75
